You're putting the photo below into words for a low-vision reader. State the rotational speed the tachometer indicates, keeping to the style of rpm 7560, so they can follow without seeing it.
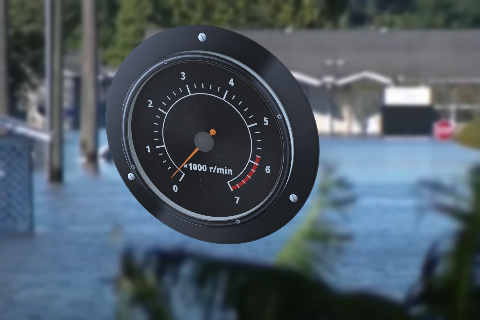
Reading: rpm 200
